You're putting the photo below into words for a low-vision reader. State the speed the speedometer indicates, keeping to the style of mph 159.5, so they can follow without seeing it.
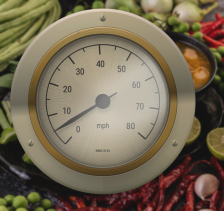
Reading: mph 5
